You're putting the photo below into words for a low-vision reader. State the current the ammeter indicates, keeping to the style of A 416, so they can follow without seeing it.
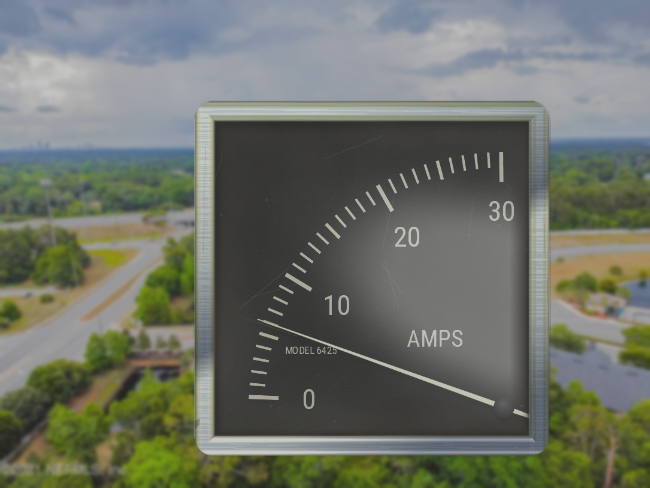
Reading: A 6
